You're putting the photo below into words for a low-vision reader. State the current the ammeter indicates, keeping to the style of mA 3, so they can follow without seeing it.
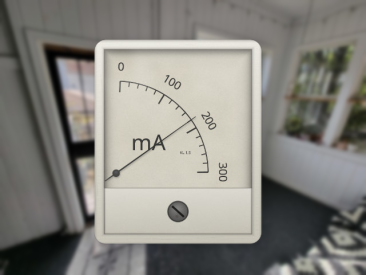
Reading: mA 180
